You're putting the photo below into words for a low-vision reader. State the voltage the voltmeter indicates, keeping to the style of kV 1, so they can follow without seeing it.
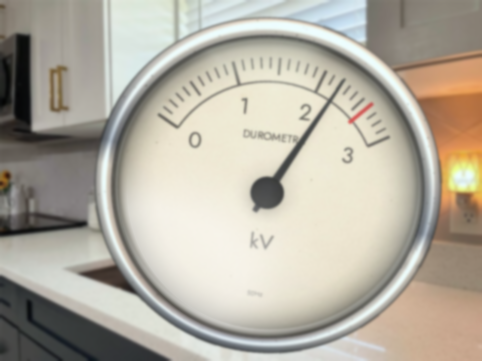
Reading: kV 2.2
